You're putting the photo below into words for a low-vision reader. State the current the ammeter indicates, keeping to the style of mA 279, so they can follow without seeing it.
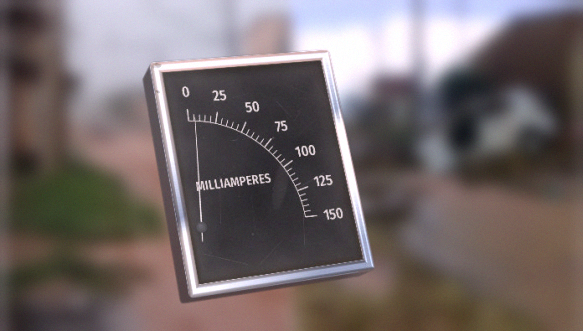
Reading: mA 5
